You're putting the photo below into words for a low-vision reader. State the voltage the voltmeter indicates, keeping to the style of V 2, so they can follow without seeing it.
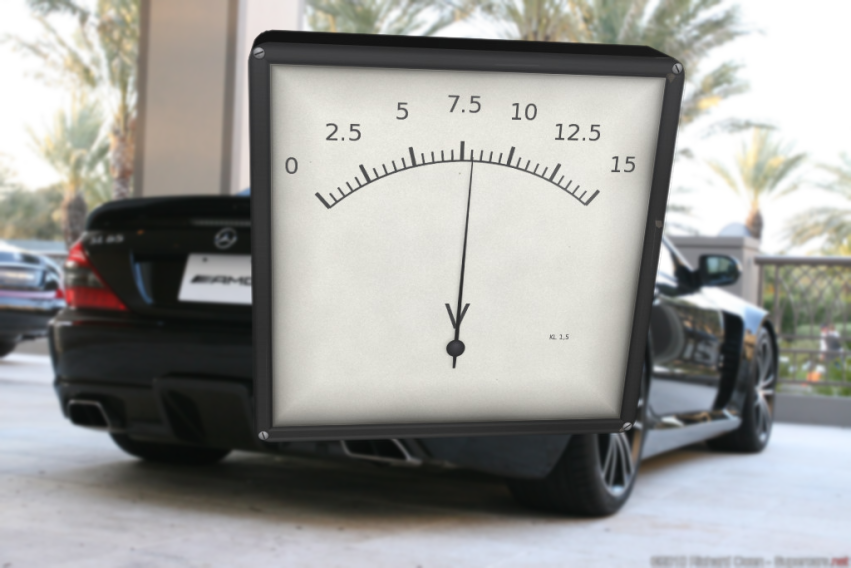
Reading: V 8
